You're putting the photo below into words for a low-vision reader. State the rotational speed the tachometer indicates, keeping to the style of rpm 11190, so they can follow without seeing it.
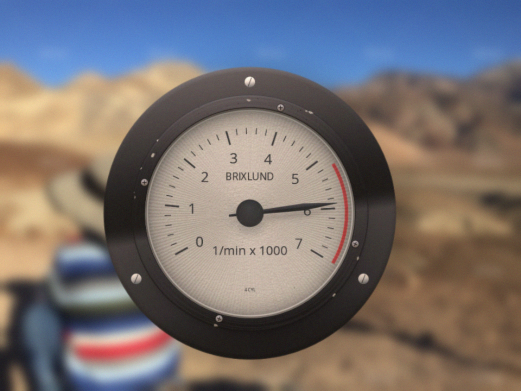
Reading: rpm 5900
